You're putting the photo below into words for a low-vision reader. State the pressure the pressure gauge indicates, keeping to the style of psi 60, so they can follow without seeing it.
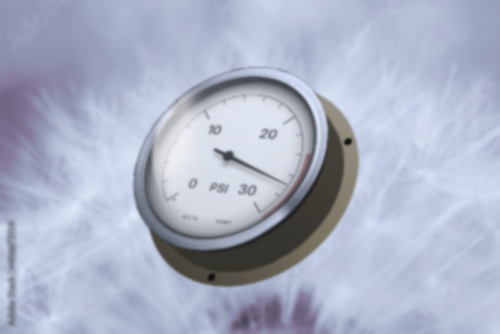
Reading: psi 27
